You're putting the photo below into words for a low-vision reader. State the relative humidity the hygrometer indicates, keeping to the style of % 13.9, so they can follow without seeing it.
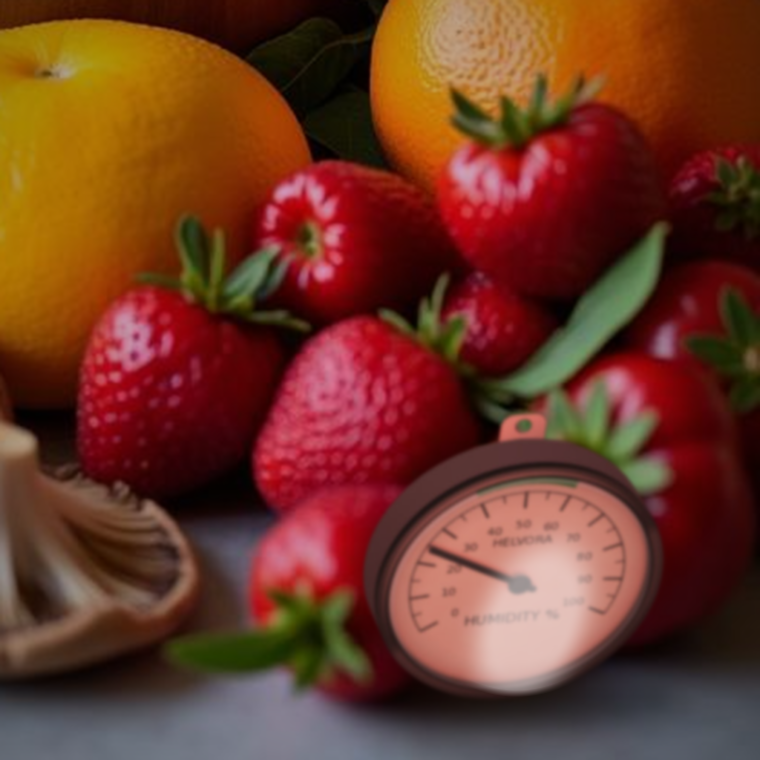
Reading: % 25
